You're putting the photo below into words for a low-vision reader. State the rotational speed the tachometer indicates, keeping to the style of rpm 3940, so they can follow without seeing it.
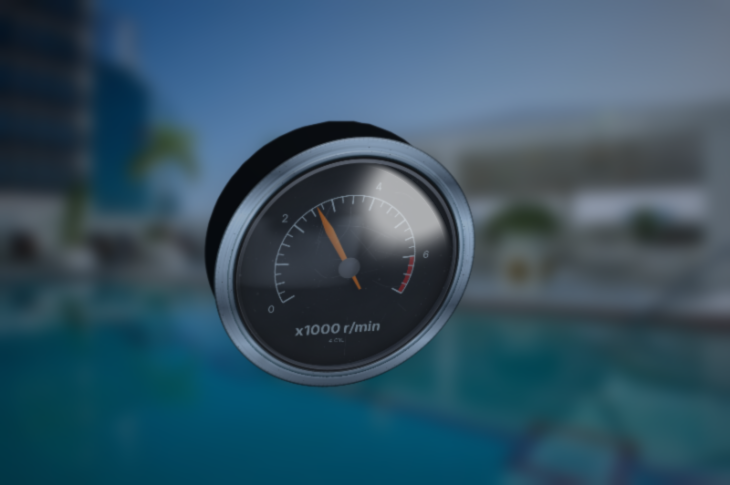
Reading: rpm 2625
